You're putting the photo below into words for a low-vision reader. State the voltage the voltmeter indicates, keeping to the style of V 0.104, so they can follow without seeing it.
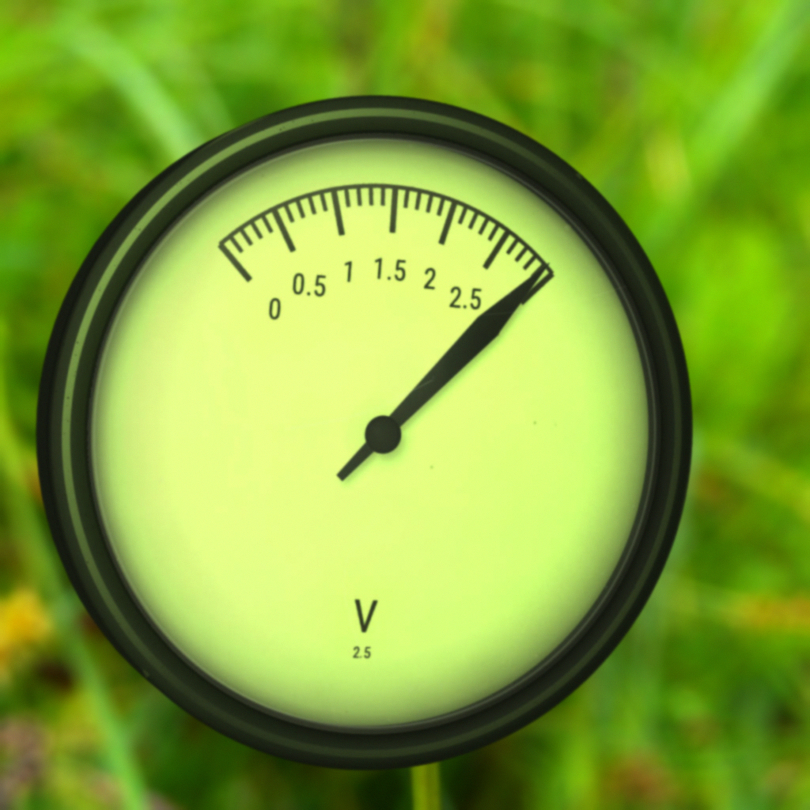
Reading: V 2.9
